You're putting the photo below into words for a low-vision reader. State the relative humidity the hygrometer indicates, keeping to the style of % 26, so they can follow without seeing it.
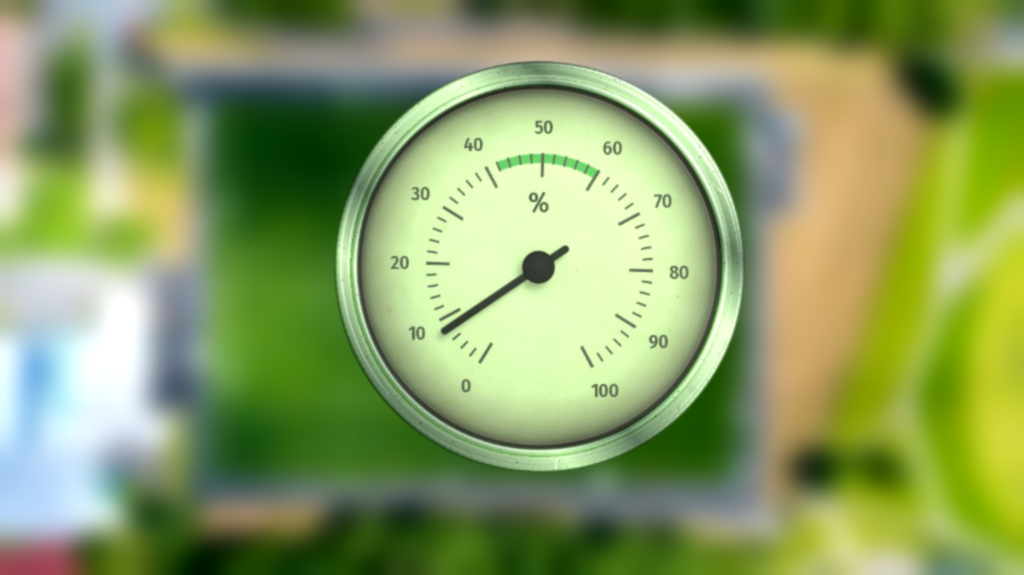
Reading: % 8
